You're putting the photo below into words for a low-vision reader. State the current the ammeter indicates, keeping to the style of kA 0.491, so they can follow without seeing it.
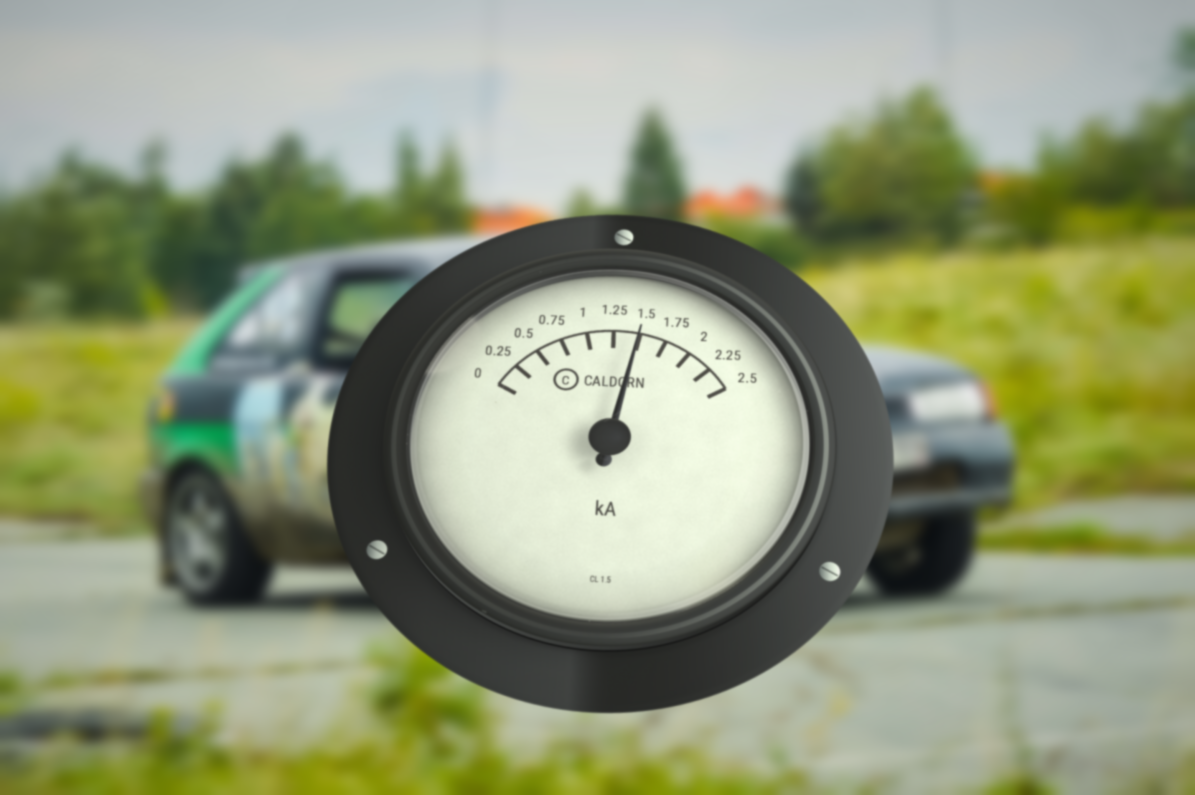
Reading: kA 1.5
